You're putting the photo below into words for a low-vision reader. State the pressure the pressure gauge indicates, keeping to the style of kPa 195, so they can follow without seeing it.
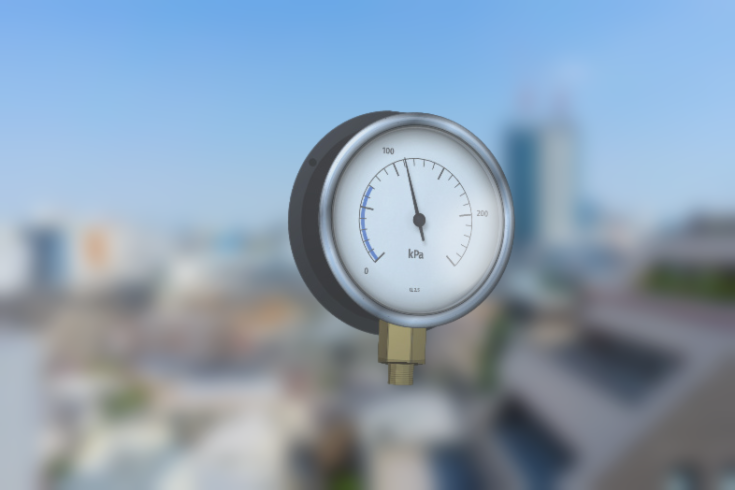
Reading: kPa 110
